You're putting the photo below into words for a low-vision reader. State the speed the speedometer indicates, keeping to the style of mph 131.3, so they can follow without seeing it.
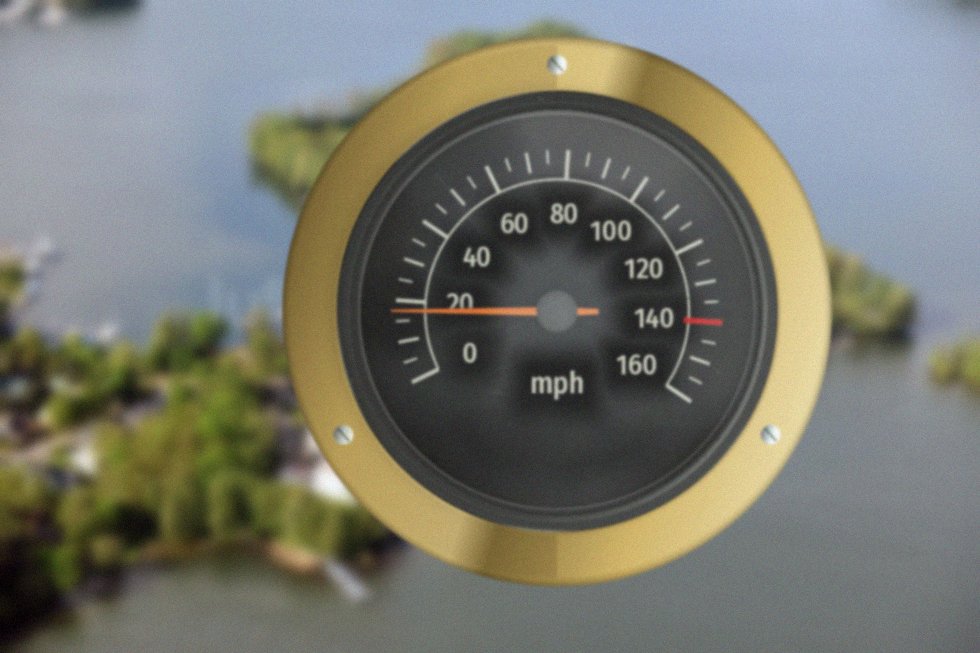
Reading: mph 17.5
